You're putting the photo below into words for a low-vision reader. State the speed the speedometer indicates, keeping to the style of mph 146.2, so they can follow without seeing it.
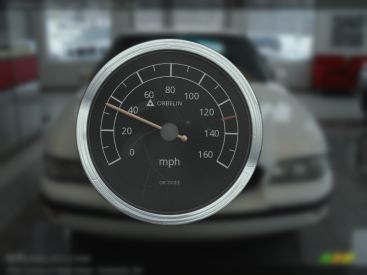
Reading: mph 35
